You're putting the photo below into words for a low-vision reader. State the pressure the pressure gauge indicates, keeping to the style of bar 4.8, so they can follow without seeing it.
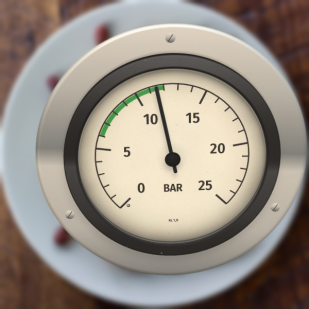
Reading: bar 11.5
